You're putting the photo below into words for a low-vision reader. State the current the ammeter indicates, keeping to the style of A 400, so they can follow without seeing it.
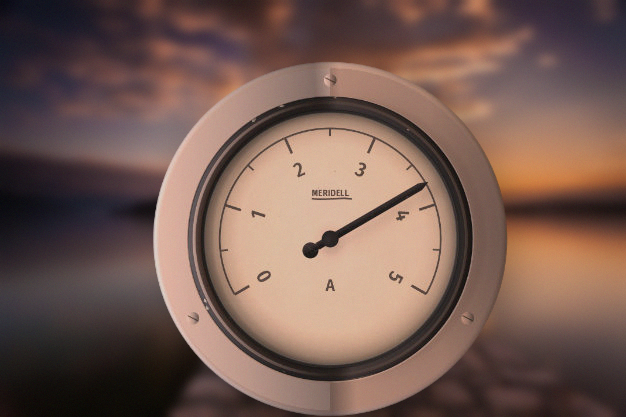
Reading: A 3.75
